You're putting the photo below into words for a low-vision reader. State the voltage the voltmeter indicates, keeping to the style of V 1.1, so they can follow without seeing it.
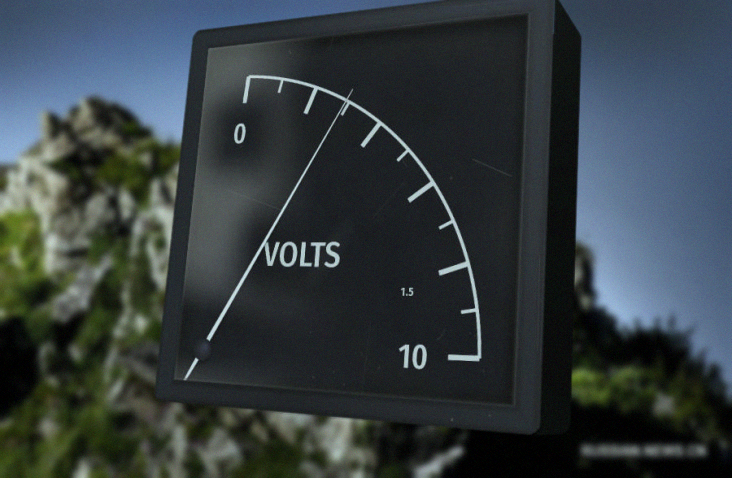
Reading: V 3
